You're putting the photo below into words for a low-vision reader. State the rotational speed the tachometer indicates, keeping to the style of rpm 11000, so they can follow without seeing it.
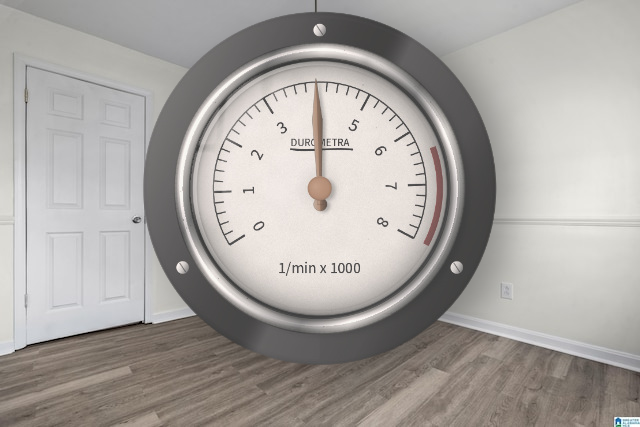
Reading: rpm 4000
